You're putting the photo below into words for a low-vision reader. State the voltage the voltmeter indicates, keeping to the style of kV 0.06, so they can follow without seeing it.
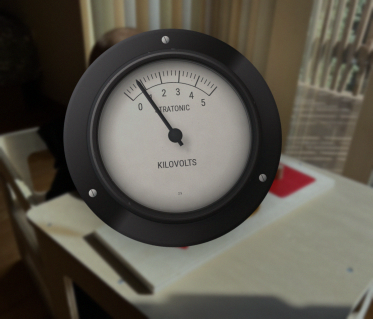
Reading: kV 0.8
